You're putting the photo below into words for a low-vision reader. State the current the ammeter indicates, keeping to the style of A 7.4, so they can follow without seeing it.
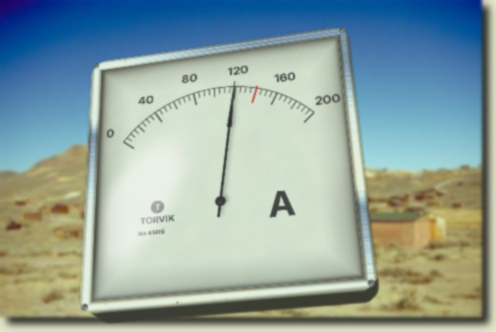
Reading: A 120
